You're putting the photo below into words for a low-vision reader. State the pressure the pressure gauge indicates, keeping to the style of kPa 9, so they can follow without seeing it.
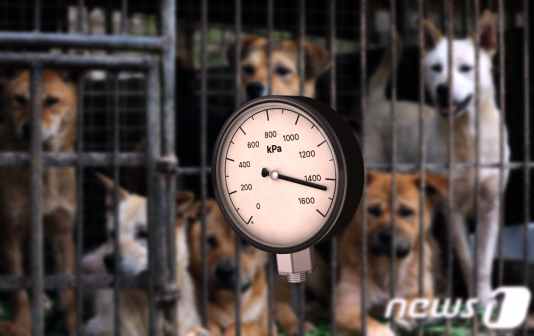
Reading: kPa 1450
